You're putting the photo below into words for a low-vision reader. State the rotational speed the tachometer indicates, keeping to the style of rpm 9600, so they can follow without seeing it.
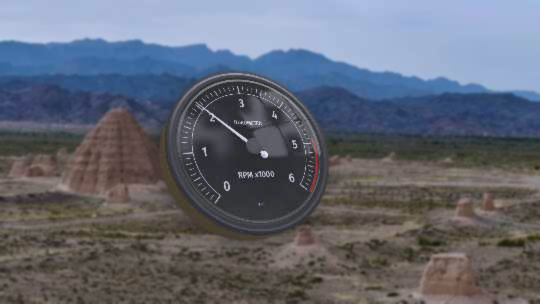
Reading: rpm 2000
